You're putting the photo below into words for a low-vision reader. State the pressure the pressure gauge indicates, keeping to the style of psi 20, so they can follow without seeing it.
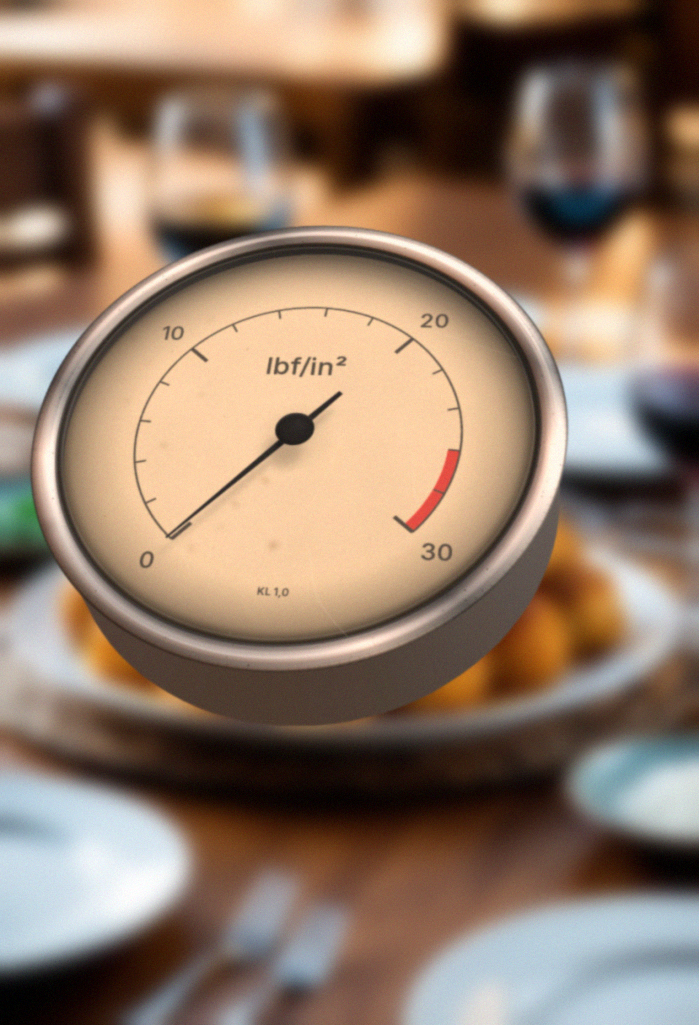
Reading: psi 0
